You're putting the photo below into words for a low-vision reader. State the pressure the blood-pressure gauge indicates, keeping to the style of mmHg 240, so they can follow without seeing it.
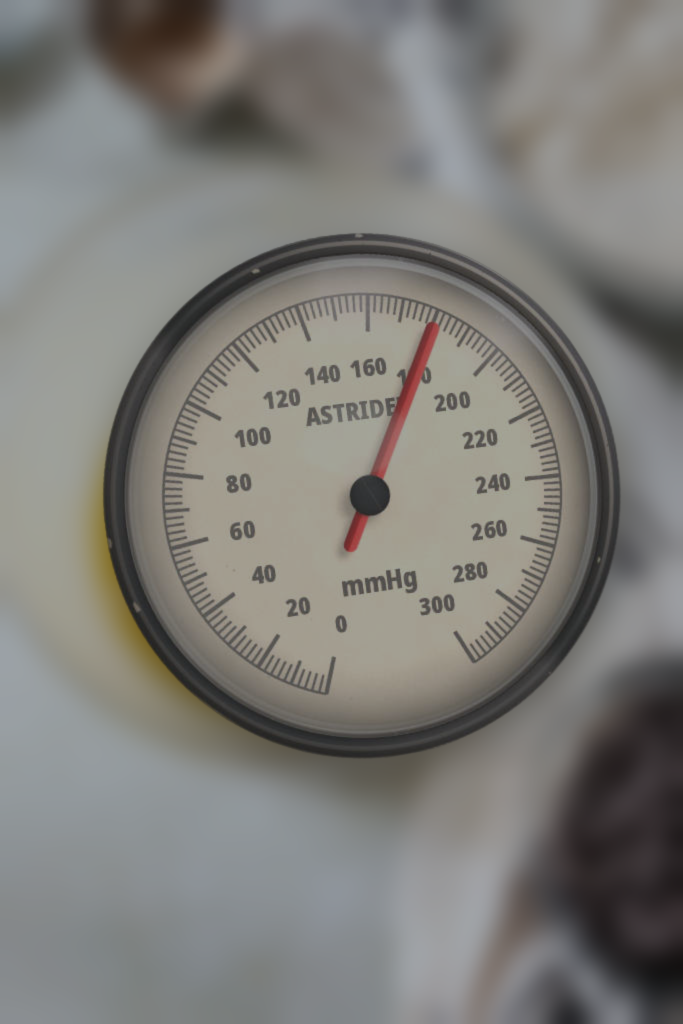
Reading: mmHg 180
